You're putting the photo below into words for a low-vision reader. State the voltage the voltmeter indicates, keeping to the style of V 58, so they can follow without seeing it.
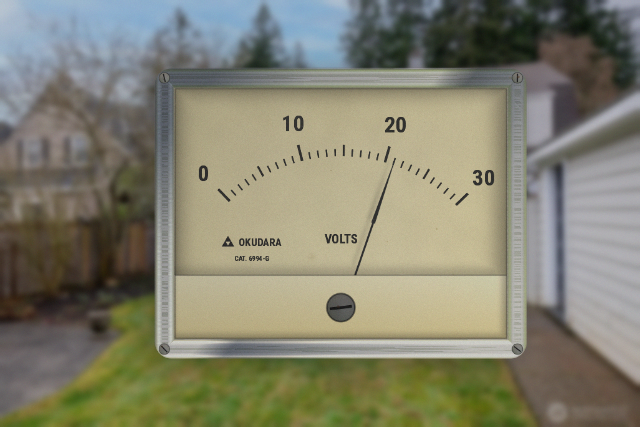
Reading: V 21
